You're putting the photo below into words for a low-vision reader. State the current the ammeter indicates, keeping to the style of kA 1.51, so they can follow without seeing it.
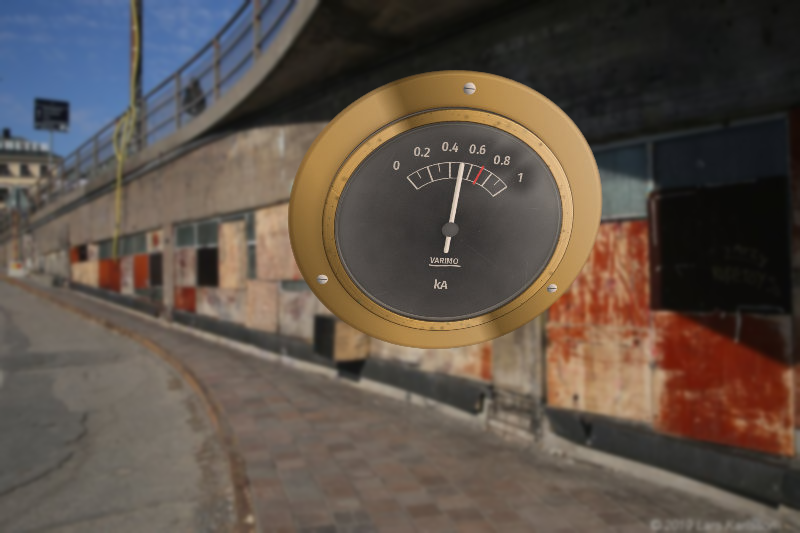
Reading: kA 0.5
